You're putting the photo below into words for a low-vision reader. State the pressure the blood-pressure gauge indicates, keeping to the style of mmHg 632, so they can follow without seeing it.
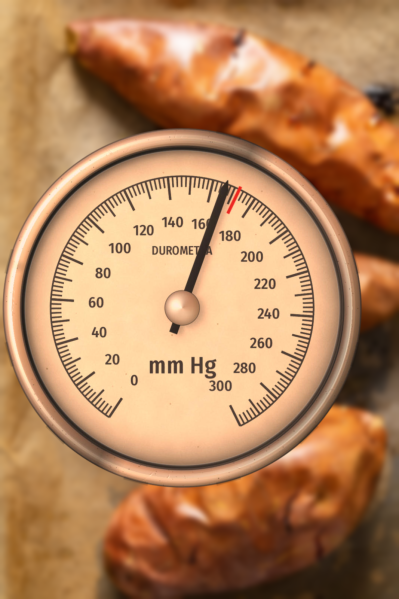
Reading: mmHg 166
